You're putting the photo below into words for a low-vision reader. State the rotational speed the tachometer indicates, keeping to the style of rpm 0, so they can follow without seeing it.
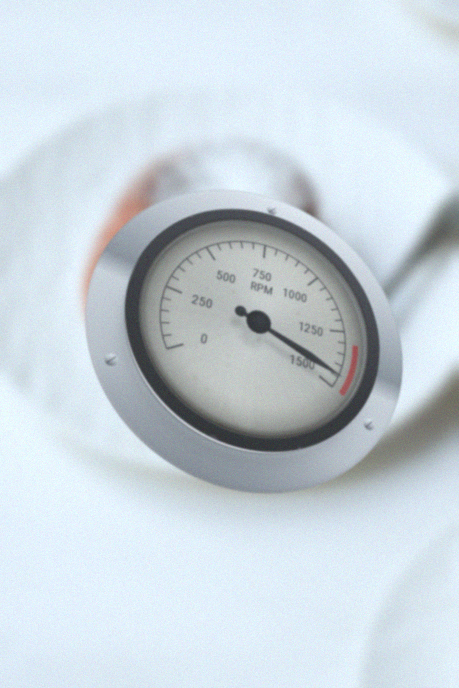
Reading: rpm 1450
